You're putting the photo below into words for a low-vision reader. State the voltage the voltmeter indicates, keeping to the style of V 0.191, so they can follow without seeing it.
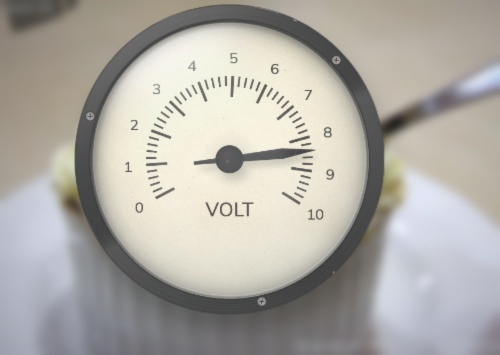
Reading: V 8.4
